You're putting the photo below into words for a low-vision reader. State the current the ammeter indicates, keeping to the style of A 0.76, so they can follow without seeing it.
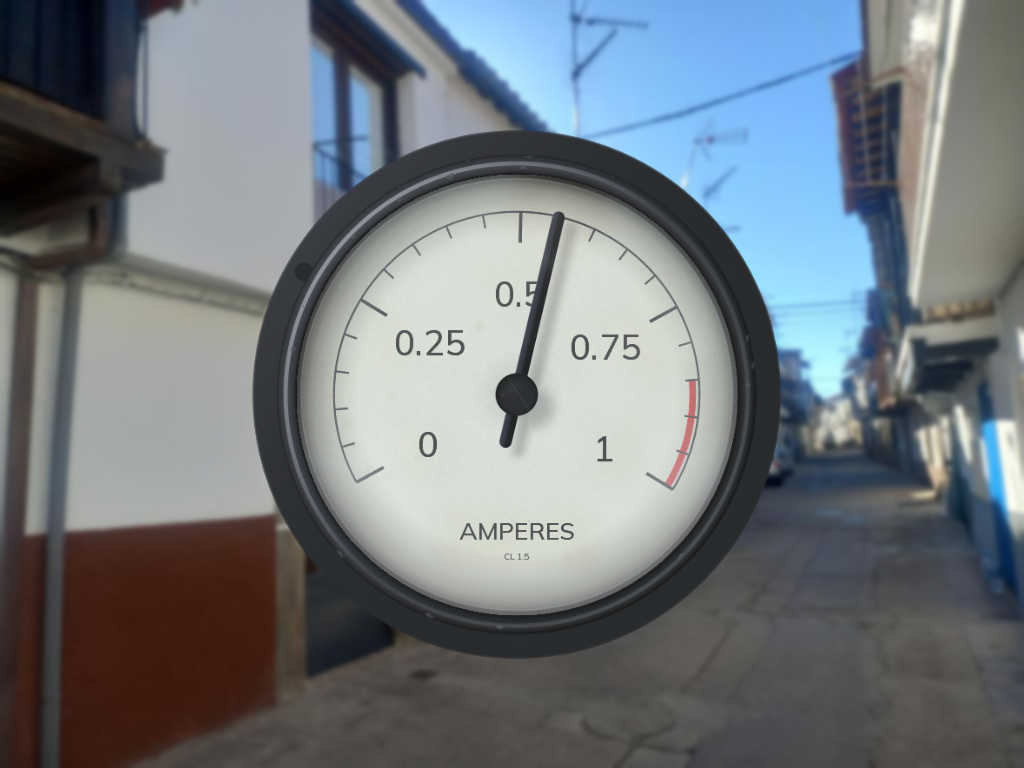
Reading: A 0.55
